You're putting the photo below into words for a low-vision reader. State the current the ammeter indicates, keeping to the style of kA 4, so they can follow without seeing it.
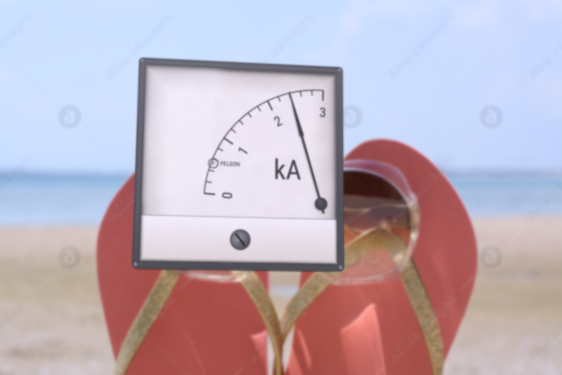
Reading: kA 2.4
